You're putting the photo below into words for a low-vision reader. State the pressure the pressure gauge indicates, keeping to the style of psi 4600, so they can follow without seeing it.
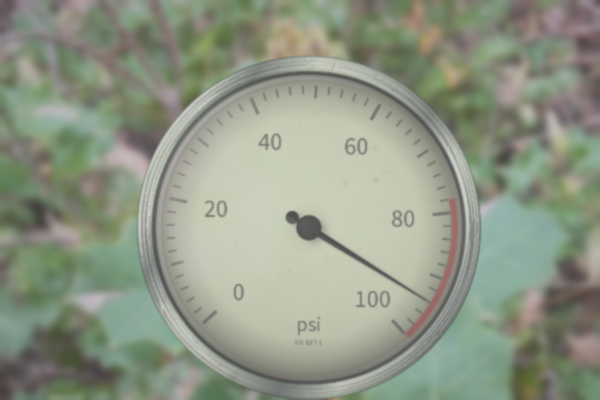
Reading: psi 94
